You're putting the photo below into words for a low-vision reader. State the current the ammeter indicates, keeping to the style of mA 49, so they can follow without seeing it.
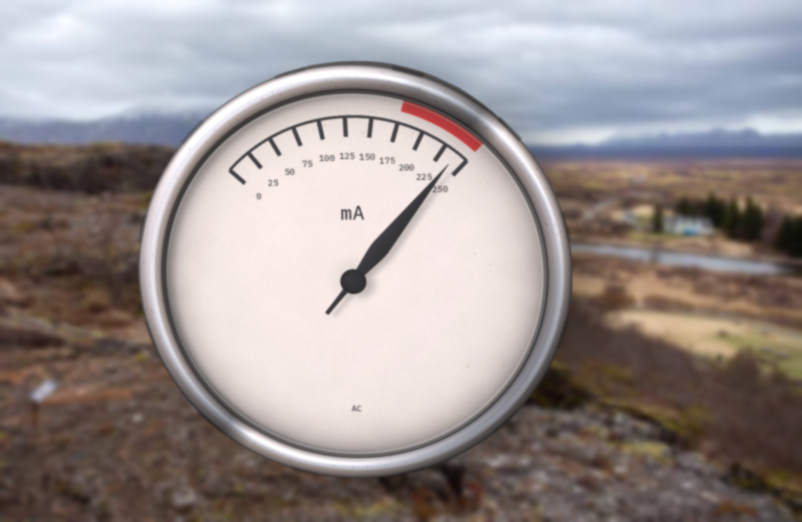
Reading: mA 237.5
